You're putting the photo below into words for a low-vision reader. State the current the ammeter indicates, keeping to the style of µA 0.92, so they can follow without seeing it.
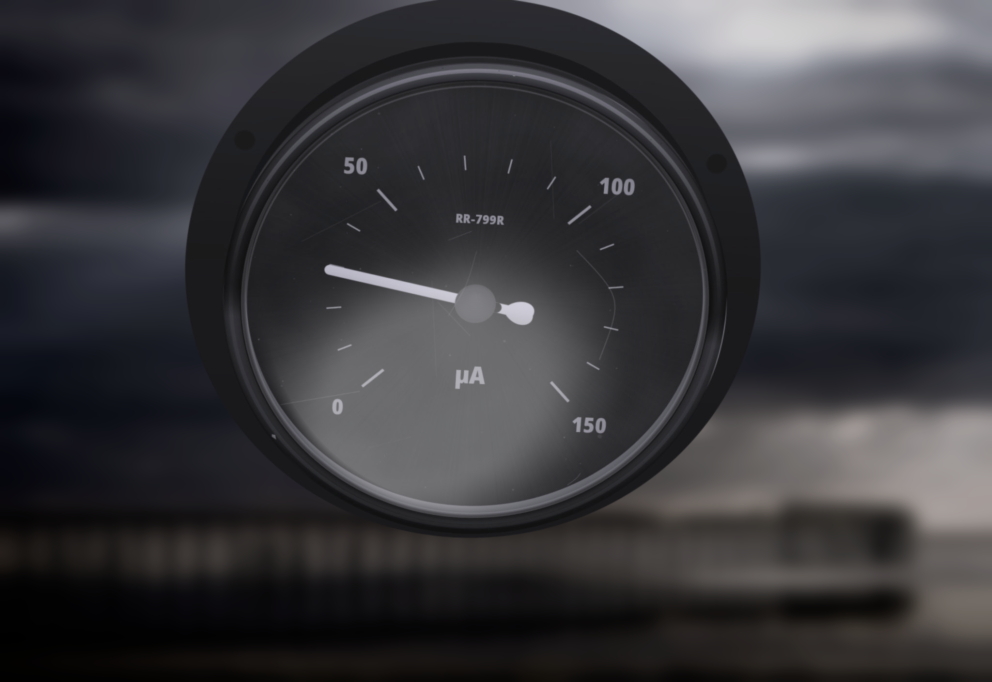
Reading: µA 30
